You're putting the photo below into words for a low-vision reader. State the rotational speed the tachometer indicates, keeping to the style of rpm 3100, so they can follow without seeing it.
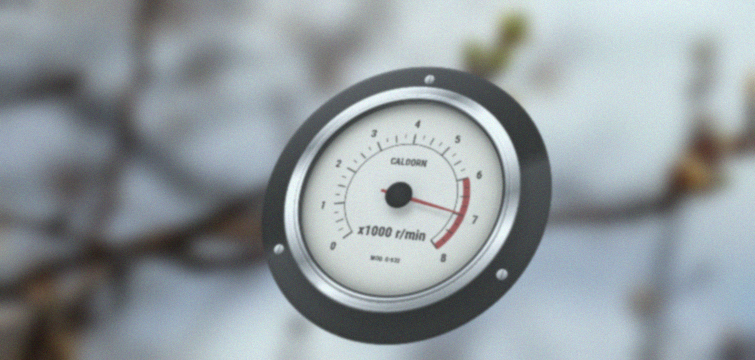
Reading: rpm 7000
